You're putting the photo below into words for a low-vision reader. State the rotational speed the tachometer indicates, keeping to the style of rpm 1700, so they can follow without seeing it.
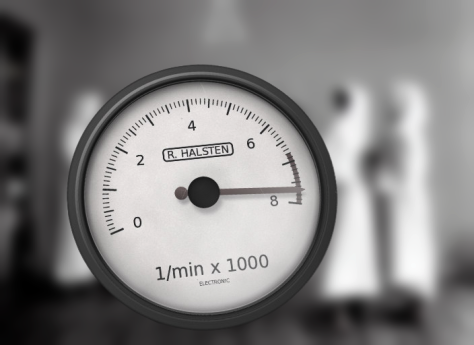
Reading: rpm 7700
